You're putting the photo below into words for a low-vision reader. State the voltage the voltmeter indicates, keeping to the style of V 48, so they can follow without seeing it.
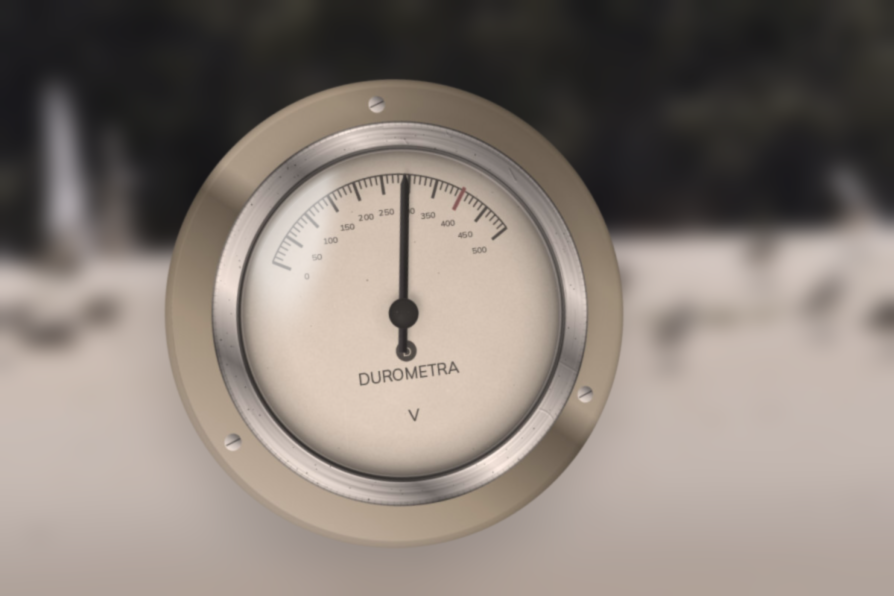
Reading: V 290
